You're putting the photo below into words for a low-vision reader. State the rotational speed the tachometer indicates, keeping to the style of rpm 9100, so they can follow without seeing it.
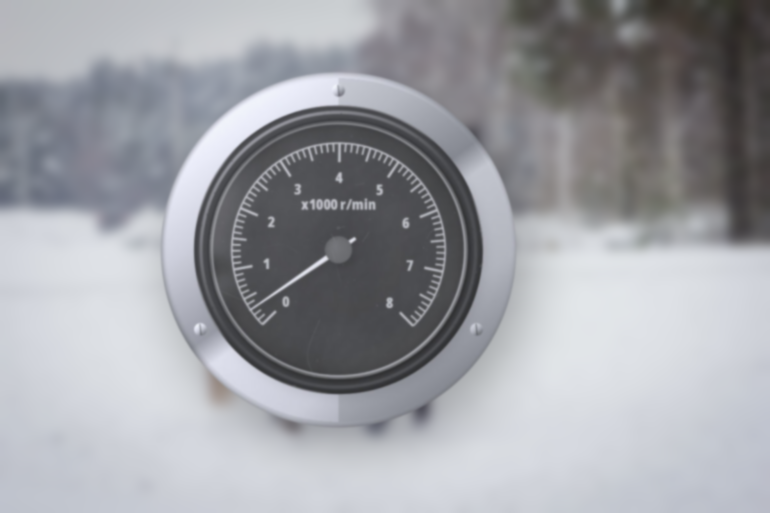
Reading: rpm 300
